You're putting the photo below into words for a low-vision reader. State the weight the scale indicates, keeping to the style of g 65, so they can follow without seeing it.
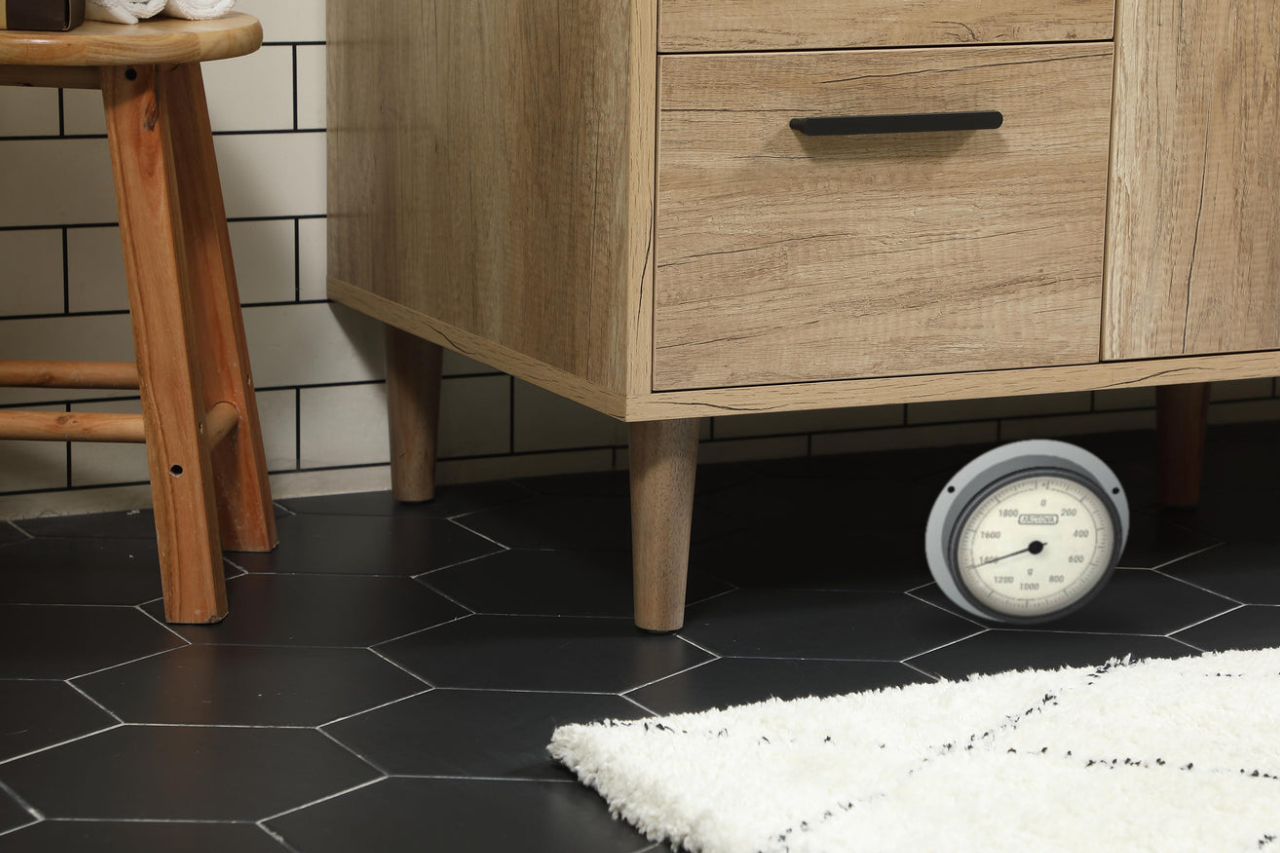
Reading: g 1400
